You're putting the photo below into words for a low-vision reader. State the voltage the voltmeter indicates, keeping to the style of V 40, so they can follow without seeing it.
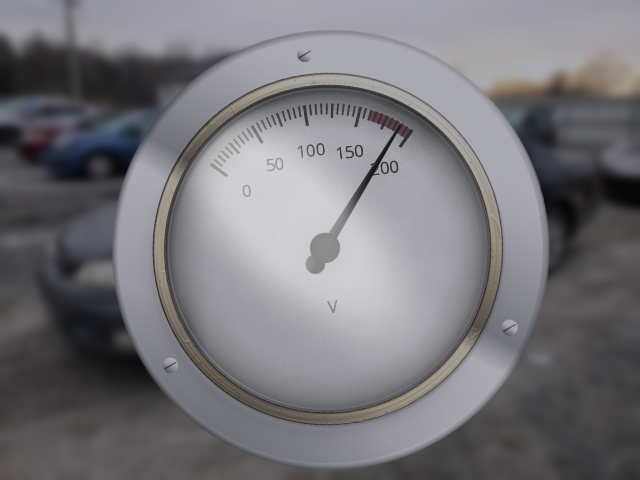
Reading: V 190
